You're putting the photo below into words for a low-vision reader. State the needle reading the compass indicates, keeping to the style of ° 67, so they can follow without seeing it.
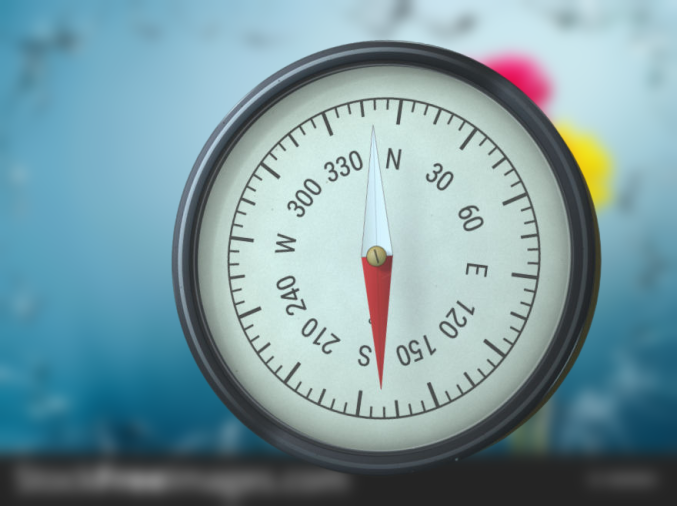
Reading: ° 170
